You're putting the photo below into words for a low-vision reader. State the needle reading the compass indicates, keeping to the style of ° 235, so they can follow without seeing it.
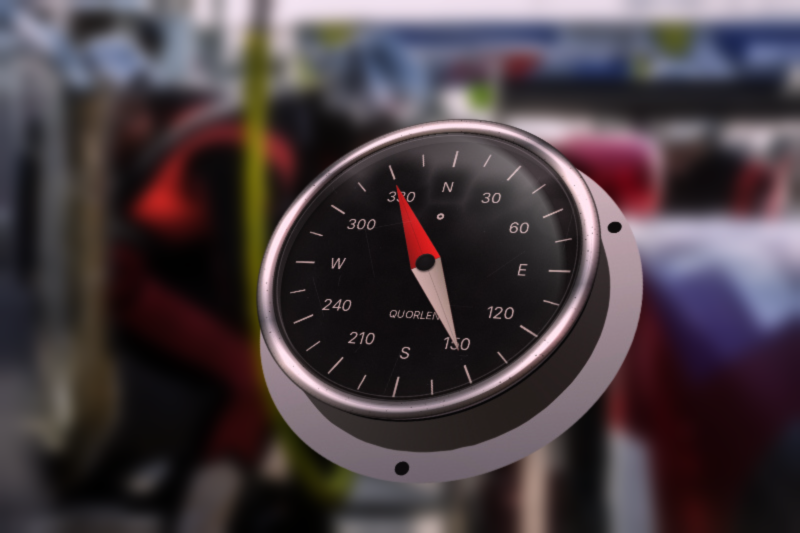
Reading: ° 330
